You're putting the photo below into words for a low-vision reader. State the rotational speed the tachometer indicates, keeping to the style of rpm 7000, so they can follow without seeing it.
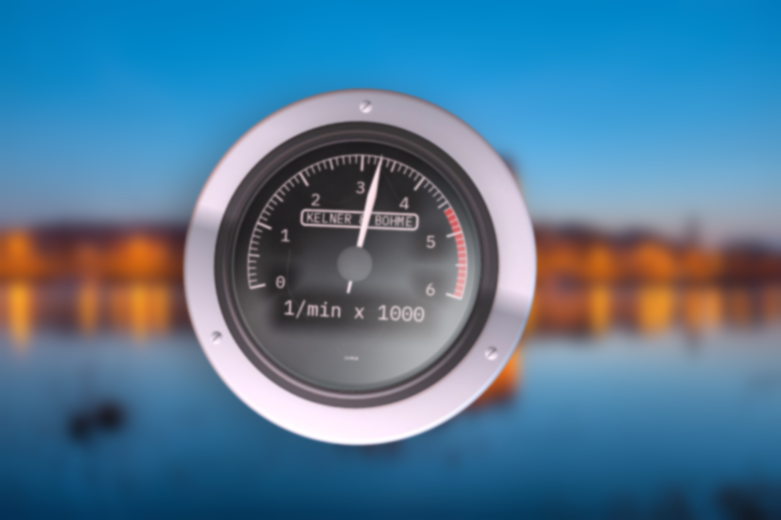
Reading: rpm 3300
